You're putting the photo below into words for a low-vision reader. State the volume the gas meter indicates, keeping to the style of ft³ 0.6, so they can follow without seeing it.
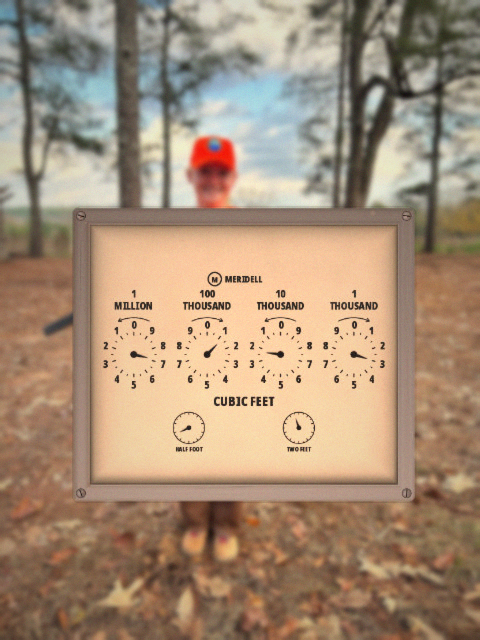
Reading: ft³ 712300
